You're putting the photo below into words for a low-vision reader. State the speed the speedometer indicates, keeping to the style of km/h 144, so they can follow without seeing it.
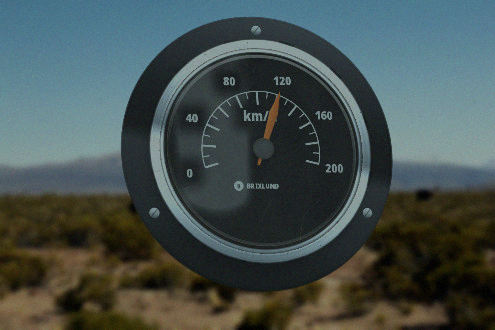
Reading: km/h 120
